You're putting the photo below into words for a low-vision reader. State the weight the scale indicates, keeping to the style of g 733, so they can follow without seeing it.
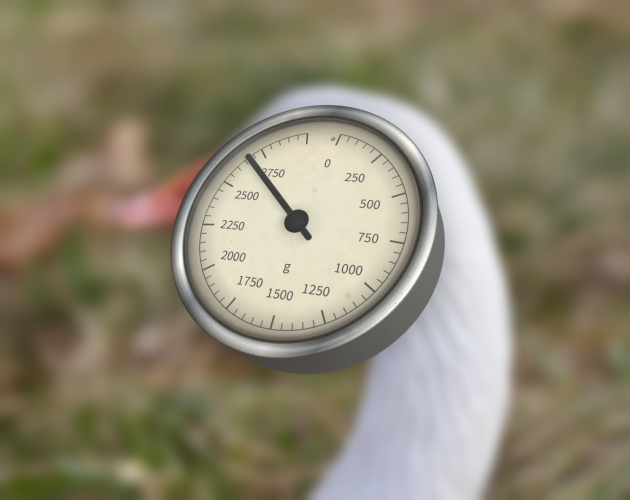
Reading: g 2675
